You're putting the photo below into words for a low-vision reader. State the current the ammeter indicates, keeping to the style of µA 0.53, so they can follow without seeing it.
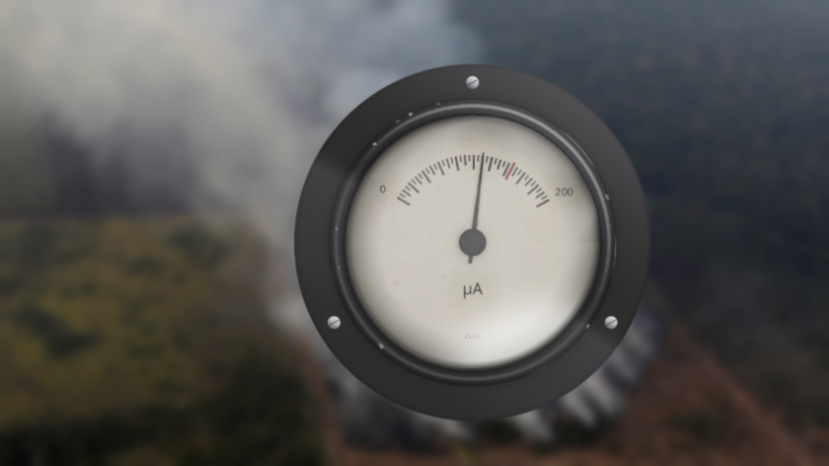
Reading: µA 110
